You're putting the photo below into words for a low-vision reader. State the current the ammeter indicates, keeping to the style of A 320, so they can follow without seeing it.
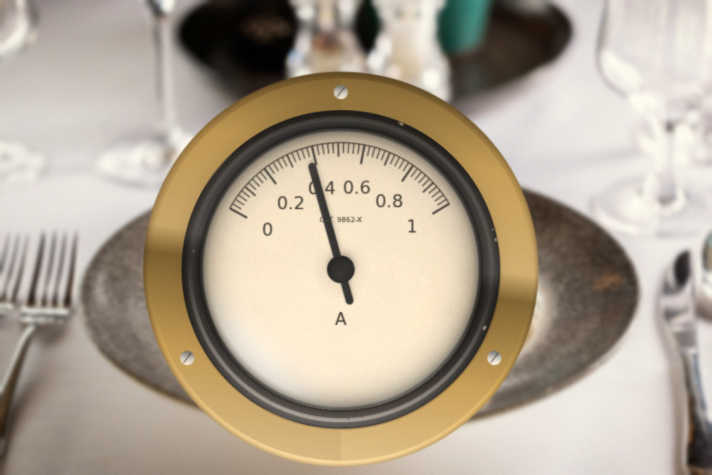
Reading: A 0.38
